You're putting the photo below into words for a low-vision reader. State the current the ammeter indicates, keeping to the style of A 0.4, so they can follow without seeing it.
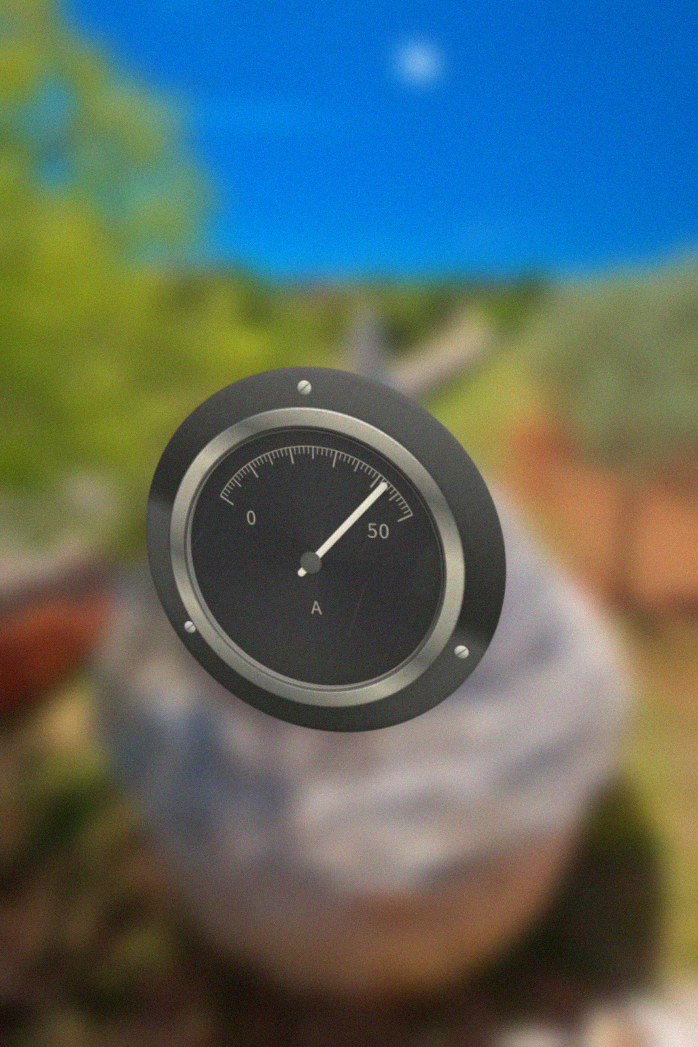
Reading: A 42
